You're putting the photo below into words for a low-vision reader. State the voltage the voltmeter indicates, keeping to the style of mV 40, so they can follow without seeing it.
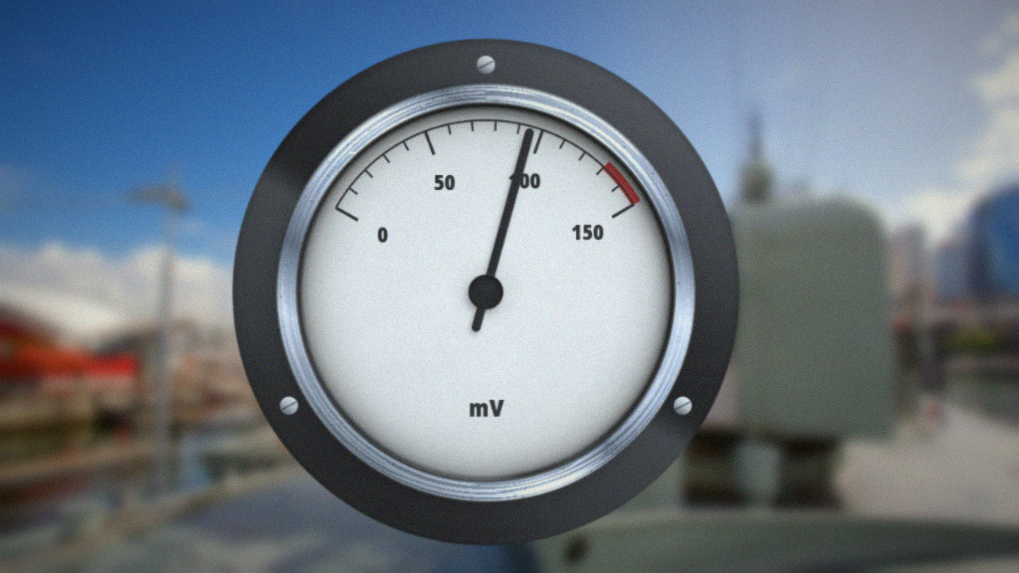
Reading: mV 95
